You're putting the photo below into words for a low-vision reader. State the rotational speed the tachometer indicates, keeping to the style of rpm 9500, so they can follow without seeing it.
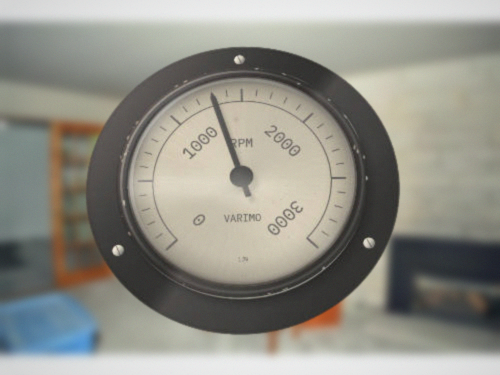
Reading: rpm 1300
